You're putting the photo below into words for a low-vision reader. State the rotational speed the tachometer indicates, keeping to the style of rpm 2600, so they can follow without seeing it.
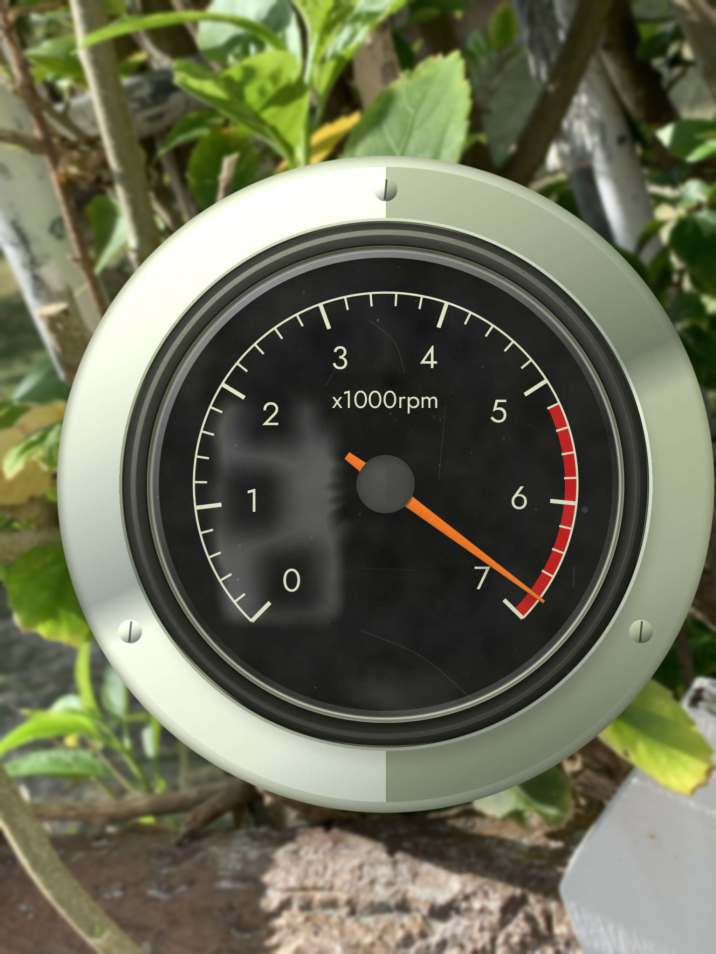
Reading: rpm 6800
